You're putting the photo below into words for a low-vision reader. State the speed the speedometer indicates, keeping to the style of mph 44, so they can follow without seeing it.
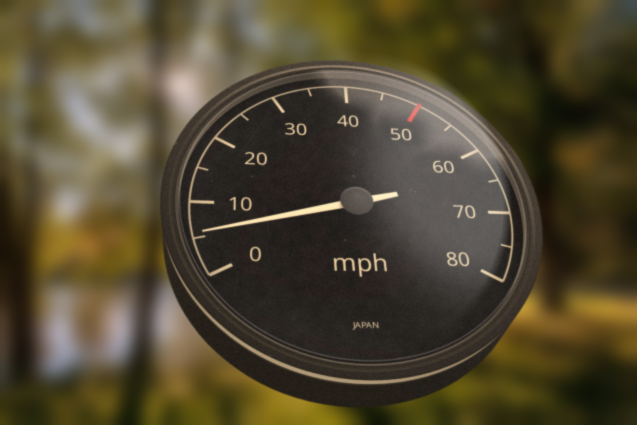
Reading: mph 5
